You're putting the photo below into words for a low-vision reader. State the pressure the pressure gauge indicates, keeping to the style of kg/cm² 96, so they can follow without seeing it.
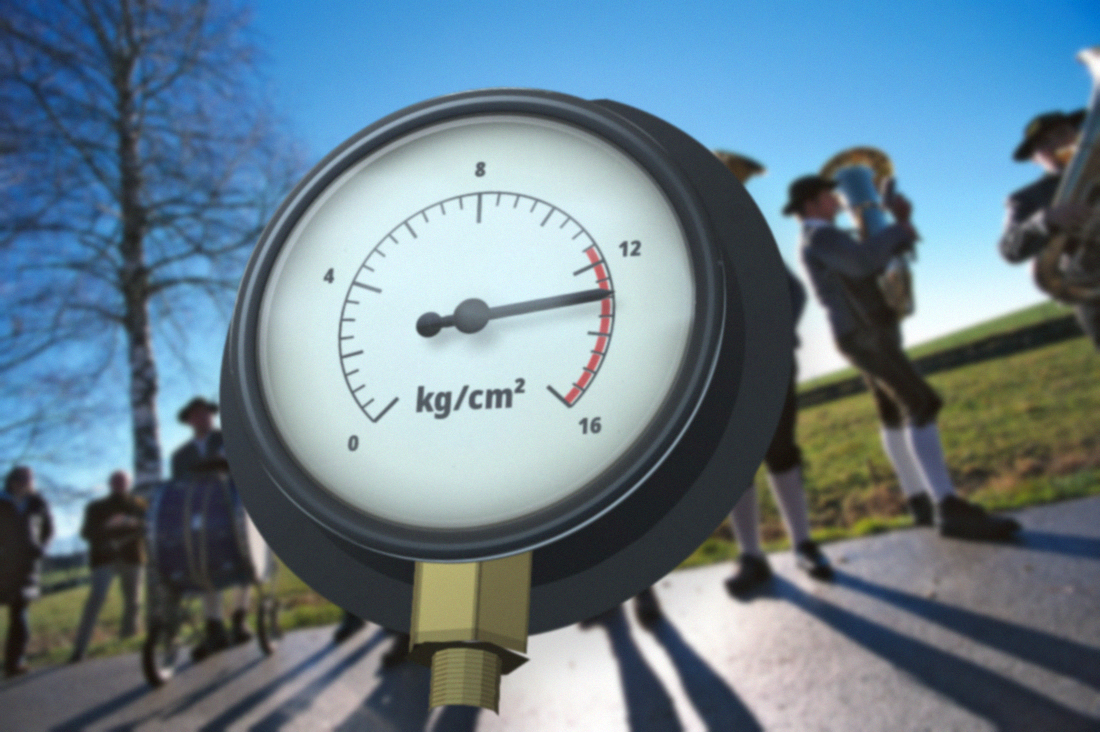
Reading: kg/cm² 13
